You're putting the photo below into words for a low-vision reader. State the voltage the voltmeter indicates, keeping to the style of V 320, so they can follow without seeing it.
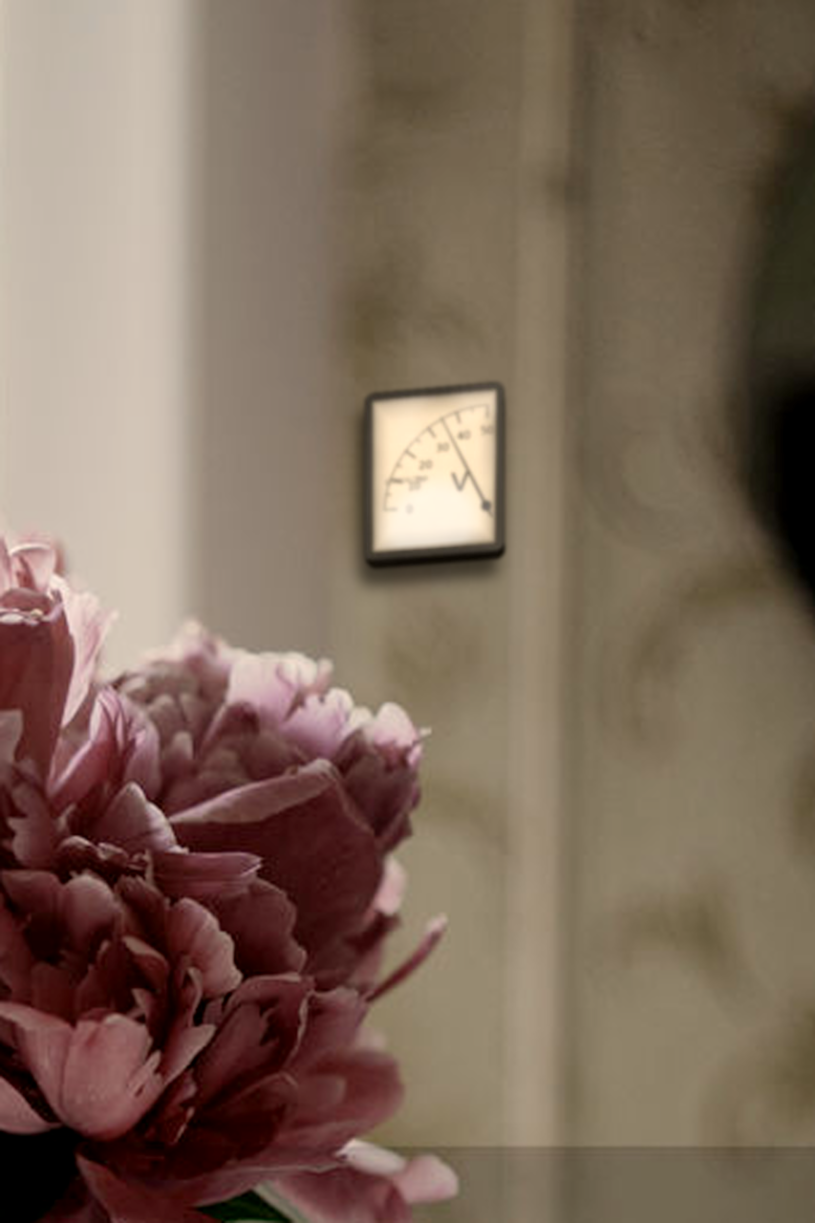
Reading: V 35
